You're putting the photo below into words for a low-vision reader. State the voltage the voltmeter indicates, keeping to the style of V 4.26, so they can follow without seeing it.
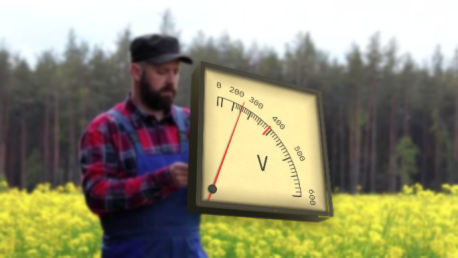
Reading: V 250
